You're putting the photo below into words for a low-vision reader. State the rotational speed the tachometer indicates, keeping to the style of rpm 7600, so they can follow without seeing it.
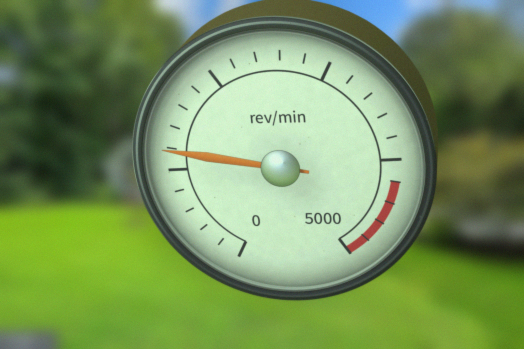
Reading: rpm 1200
